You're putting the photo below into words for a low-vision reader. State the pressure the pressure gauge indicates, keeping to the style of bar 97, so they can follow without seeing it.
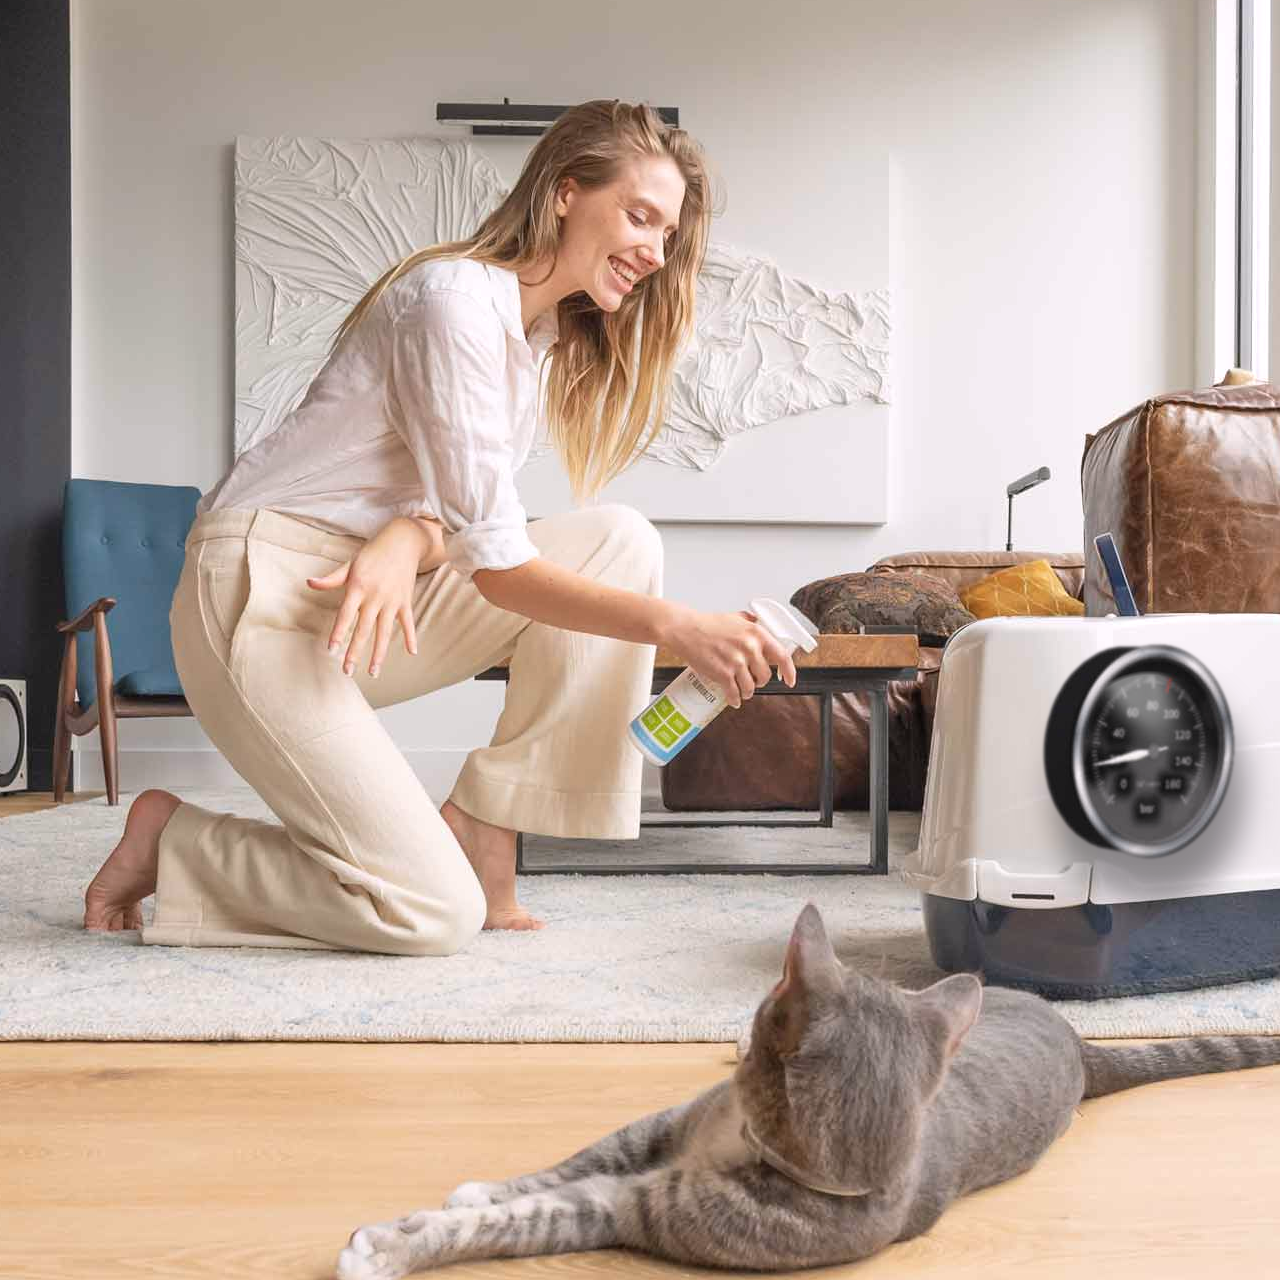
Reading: bar 20
